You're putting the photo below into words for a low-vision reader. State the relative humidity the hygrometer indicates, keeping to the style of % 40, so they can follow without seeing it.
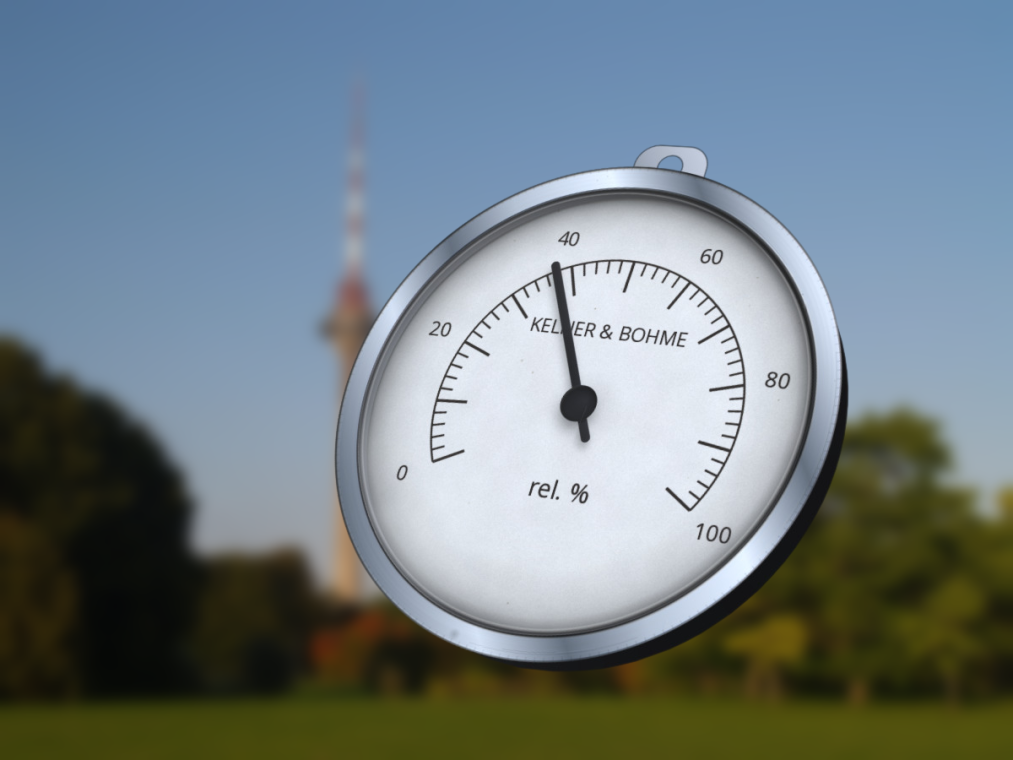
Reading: % 38
